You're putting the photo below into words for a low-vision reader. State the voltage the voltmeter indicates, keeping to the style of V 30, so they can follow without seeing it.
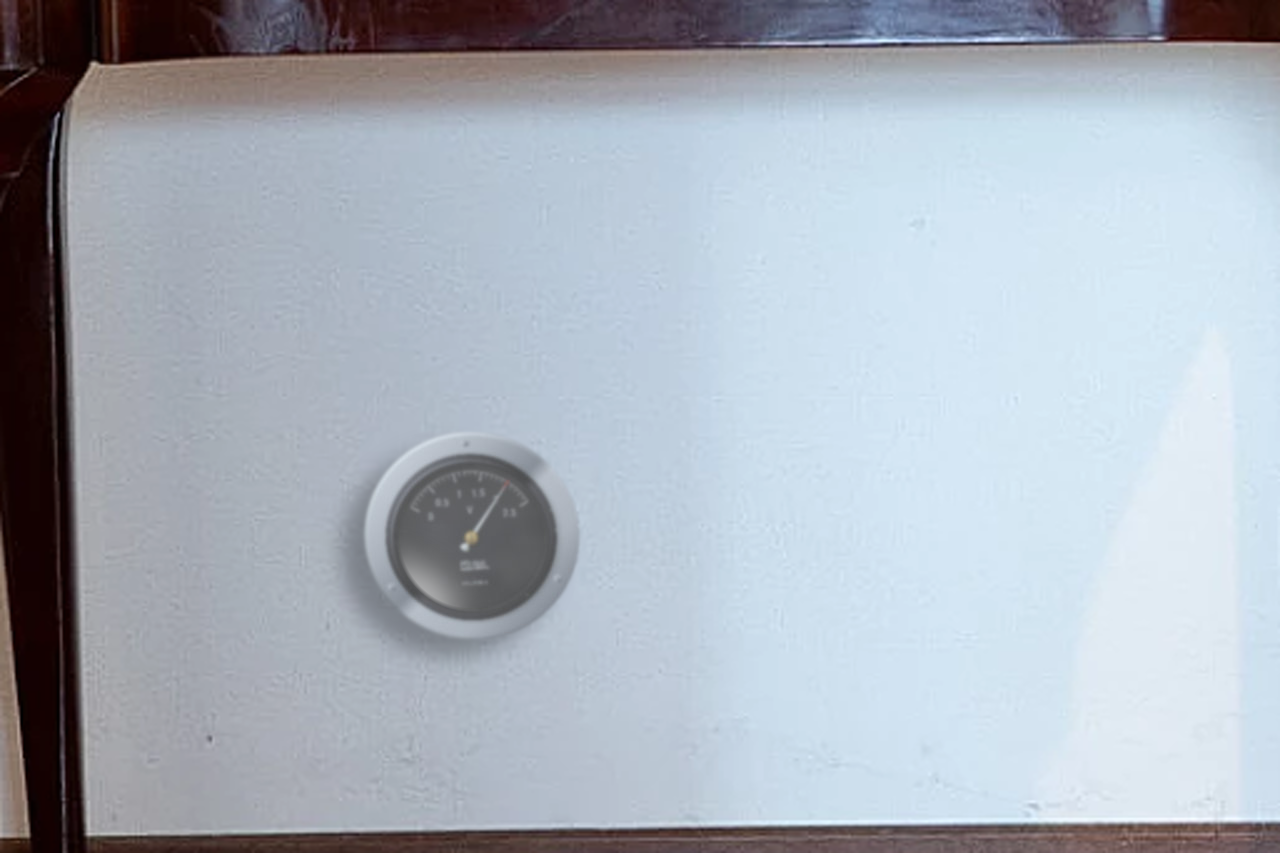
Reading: V 2
